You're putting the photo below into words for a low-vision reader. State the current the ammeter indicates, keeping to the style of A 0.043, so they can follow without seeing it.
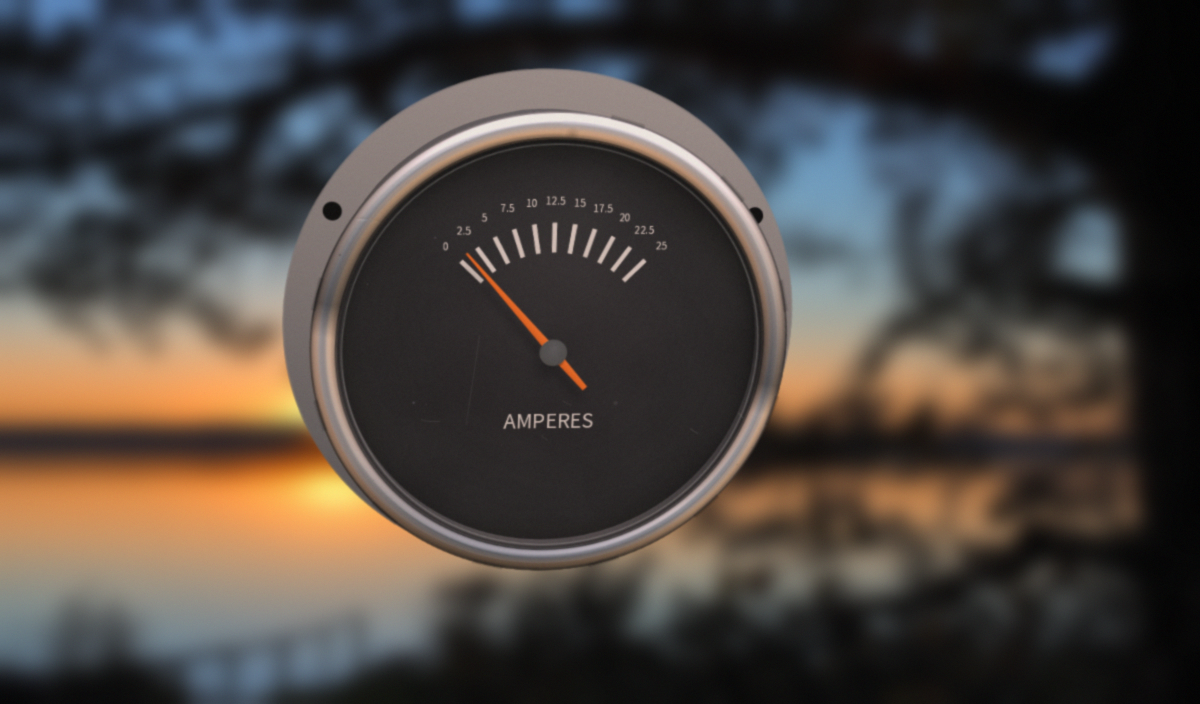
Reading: A 1.25
